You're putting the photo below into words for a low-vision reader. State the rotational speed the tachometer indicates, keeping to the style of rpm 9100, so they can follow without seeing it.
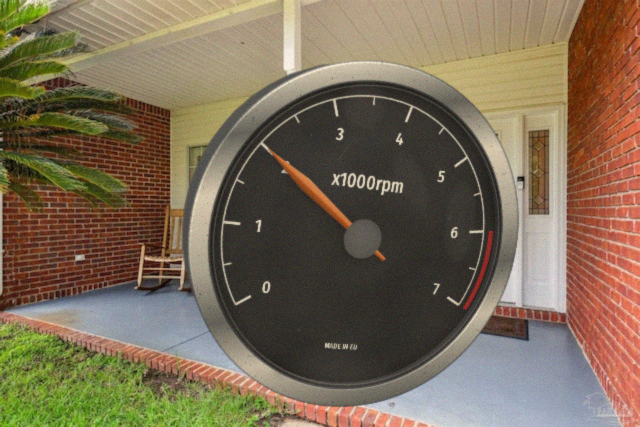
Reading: rpm 2000
